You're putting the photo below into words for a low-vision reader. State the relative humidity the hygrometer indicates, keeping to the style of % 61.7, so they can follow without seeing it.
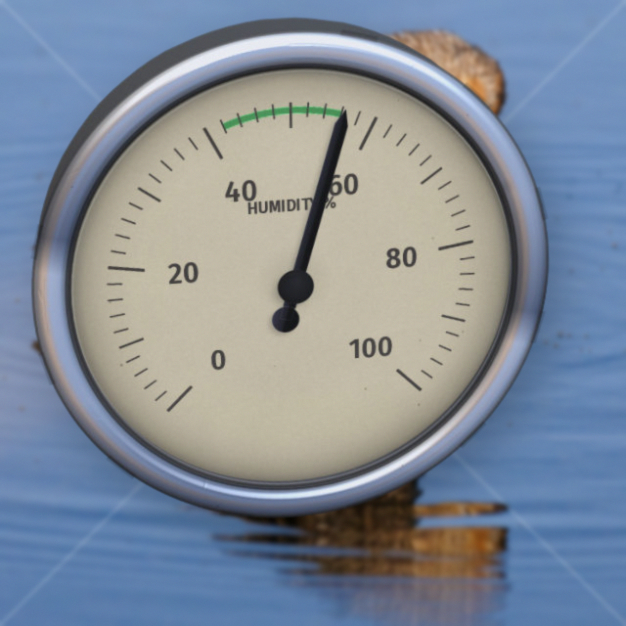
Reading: % 56
